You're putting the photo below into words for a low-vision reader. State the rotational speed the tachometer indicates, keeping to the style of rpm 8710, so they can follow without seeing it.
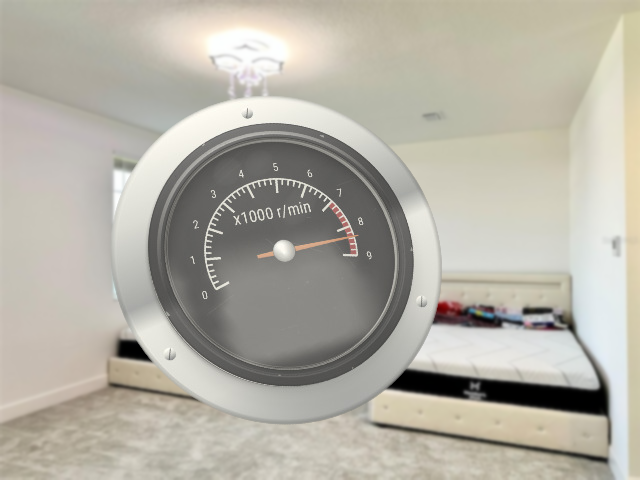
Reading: rpm 8400
